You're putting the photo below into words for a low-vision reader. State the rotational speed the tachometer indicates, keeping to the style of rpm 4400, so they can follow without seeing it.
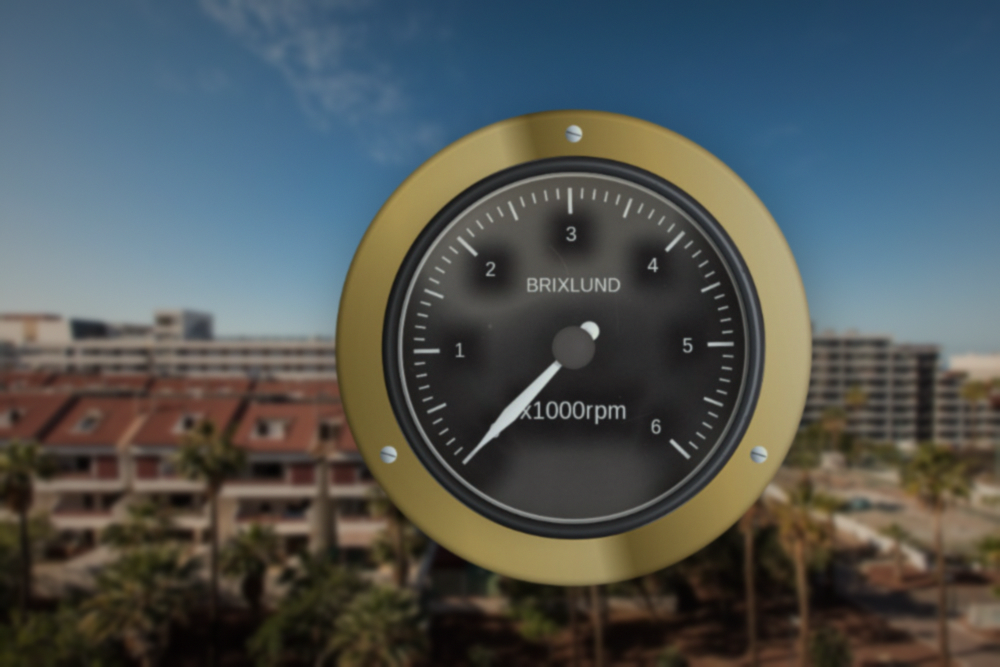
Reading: rpm 0
